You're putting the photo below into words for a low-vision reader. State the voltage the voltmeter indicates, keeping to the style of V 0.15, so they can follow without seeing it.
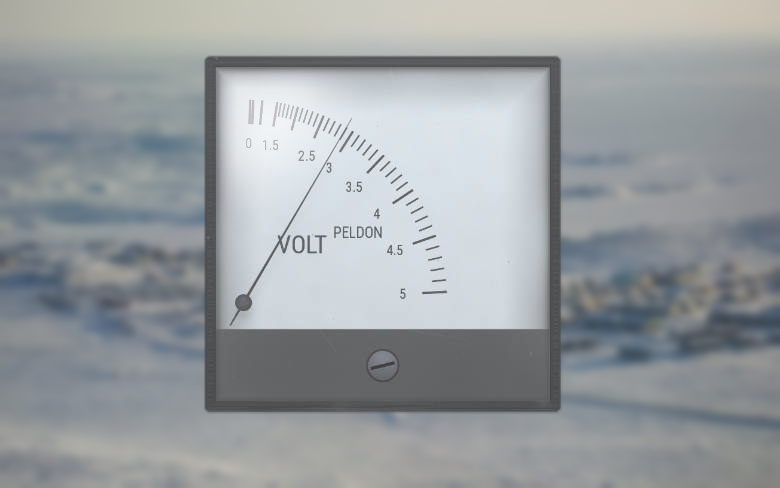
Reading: V 2.9
